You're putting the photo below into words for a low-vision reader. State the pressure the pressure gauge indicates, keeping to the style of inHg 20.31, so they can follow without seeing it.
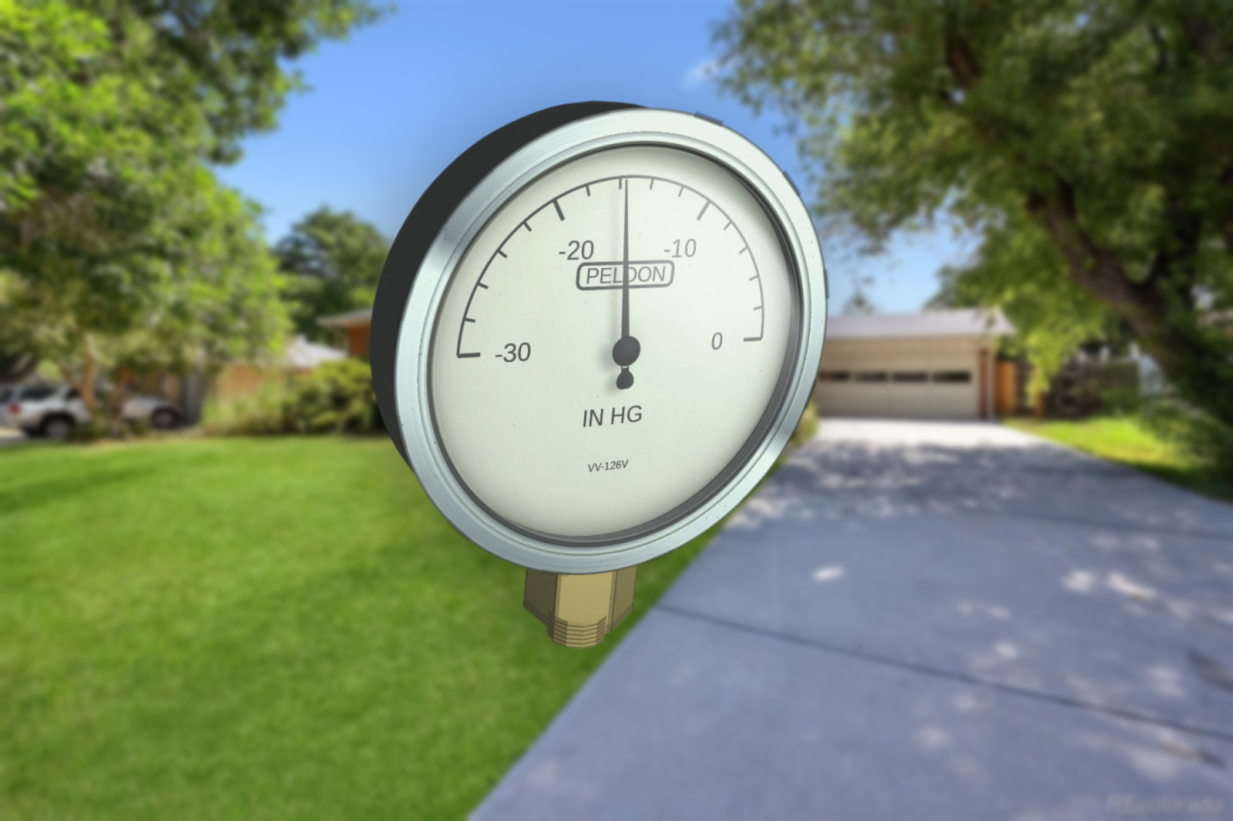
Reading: inHg -16
